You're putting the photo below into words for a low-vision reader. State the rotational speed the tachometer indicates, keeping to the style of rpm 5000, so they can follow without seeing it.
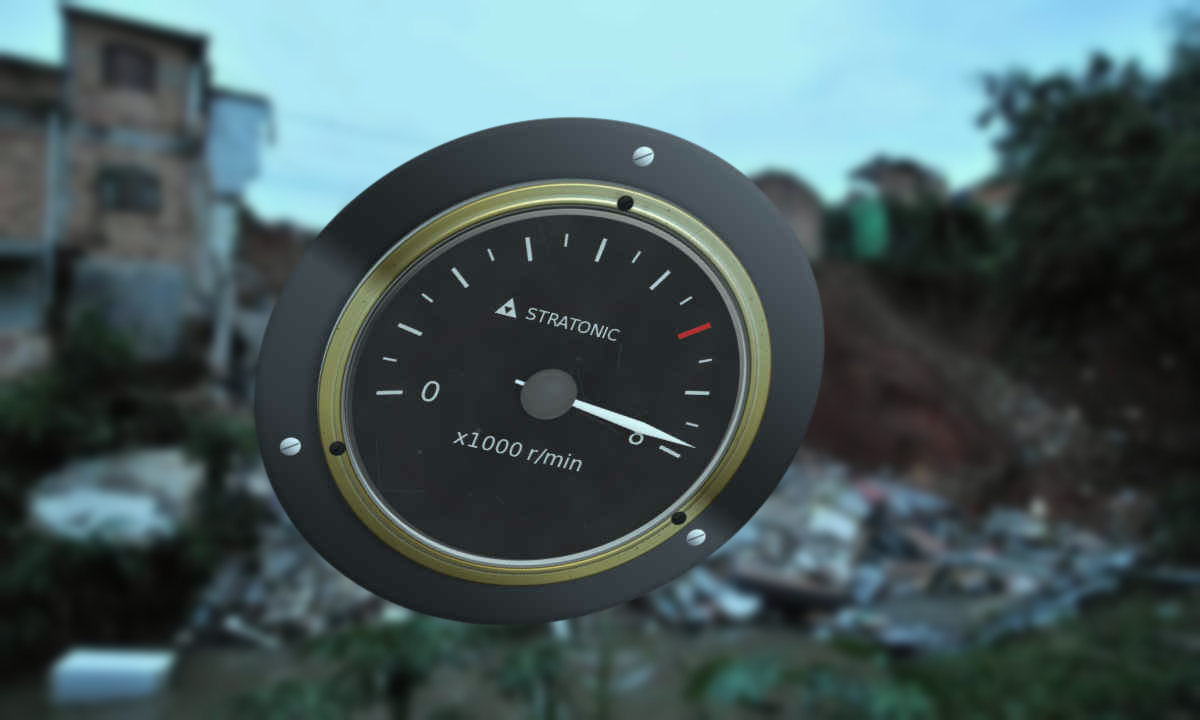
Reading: rpm 7750
